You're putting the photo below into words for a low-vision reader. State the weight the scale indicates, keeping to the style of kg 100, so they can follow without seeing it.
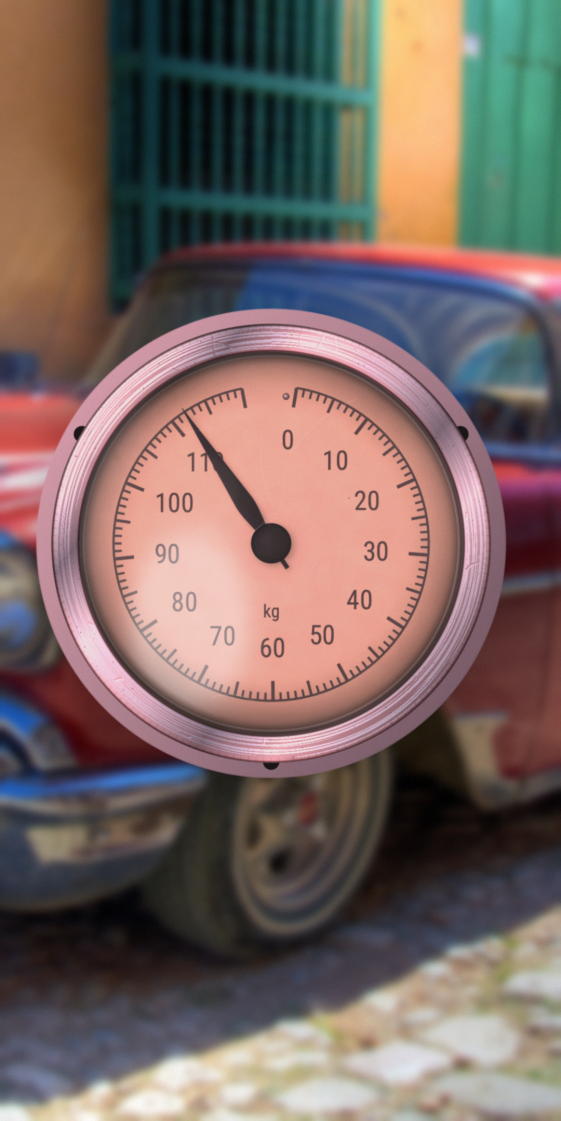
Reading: kg 112
